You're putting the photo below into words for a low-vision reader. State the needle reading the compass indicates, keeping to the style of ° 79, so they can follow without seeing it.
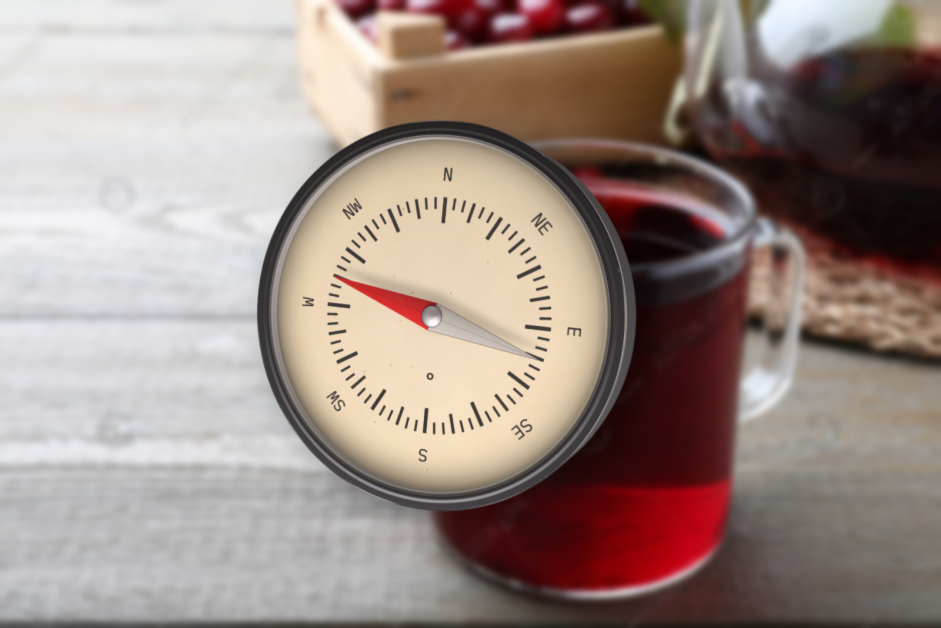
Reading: ° 285
